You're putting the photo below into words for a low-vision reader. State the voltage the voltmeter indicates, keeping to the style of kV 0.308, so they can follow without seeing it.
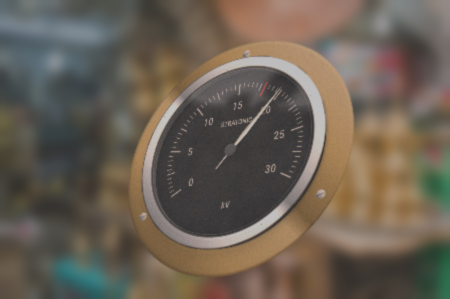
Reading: kV 20
